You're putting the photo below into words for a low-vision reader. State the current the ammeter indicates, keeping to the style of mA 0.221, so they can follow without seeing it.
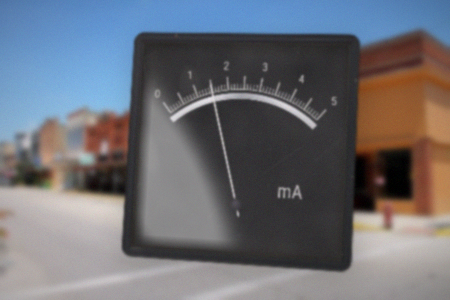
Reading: mA 1.5
